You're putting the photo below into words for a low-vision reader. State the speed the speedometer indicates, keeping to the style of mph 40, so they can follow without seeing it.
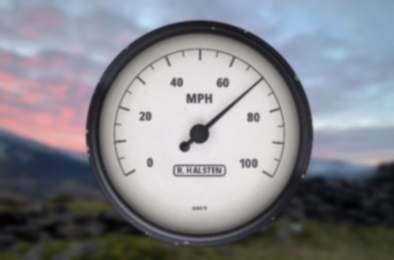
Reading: mph 70
